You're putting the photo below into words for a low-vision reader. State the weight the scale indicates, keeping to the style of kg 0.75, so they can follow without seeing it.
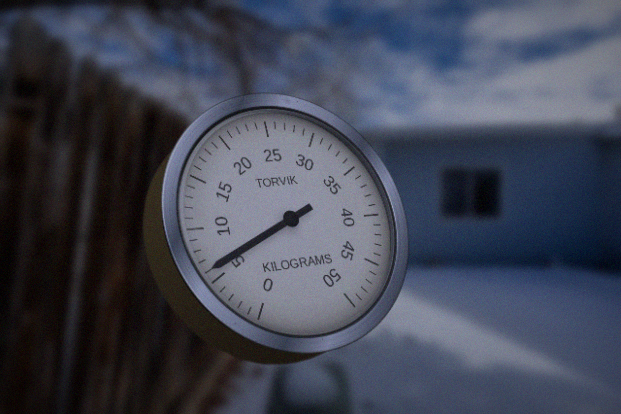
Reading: kg 6
